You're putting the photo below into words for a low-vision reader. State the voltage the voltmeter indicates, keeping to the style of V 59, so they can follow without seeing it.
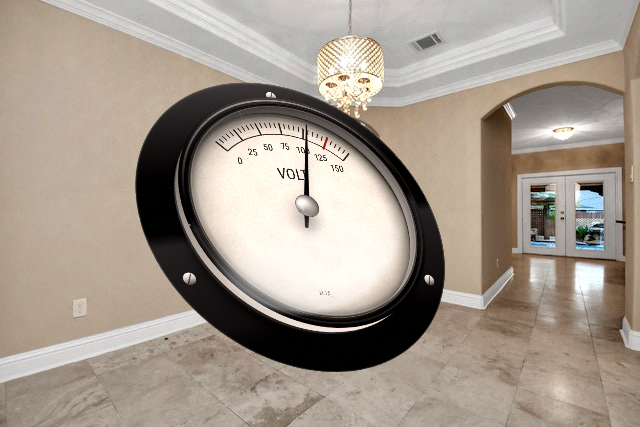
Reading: V 100
